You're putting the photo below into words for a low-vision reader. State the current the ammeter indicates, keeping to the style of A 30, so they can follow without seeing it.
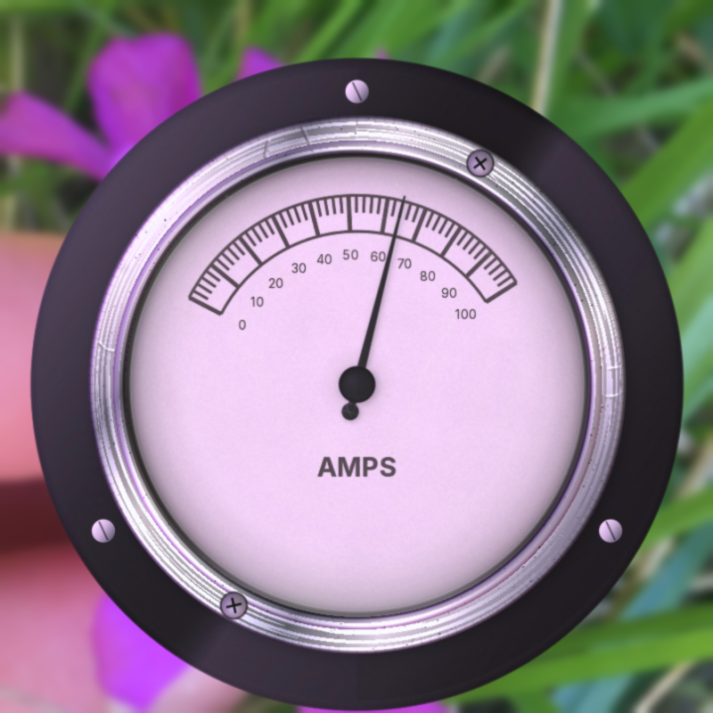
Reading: A 64
